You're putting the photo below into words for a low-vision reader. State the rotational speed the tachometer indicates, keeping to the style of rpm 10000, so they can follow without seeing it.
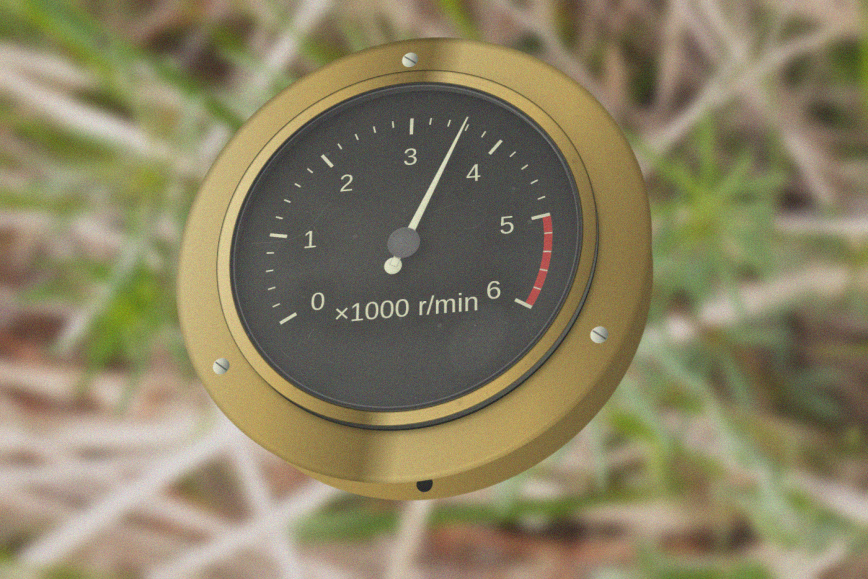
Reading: rpm 3600
